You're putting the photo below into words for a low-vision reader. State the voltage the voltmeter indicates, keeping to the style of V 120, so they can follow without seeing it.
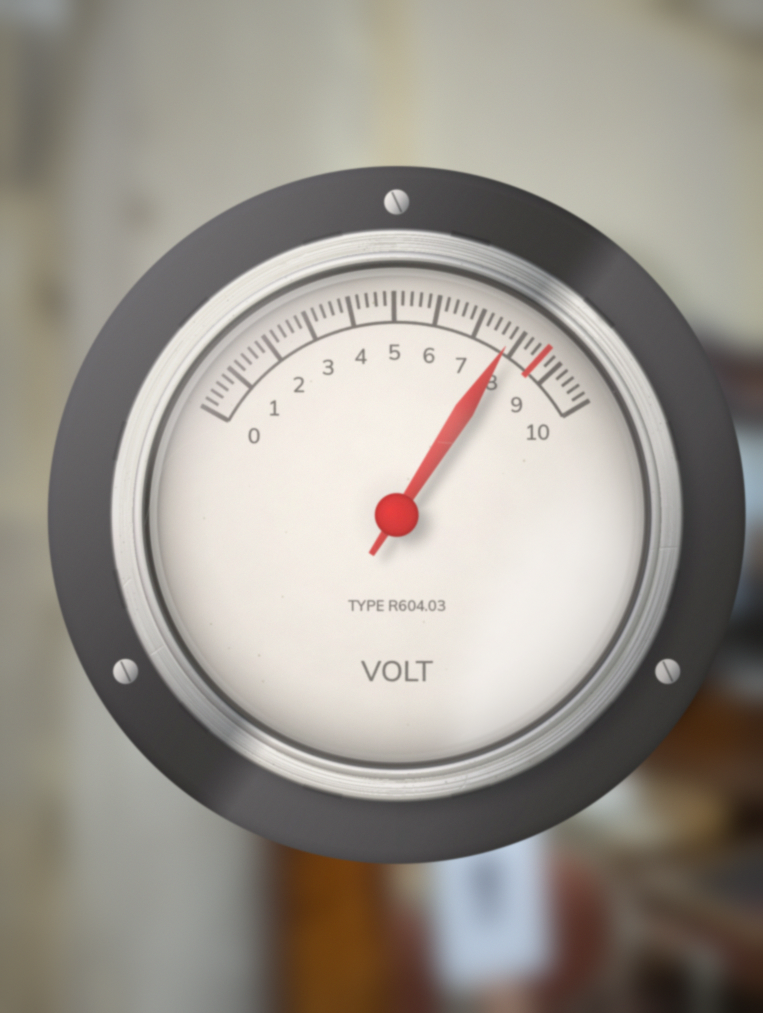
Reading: V 7.8
